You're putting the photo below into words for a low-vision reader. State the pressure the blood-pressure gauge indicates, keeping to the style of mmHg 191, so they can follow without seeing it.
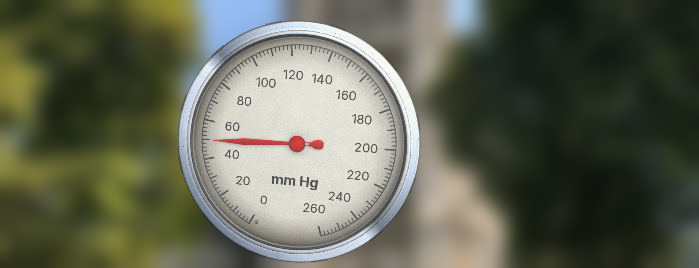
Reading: mmHg 50
